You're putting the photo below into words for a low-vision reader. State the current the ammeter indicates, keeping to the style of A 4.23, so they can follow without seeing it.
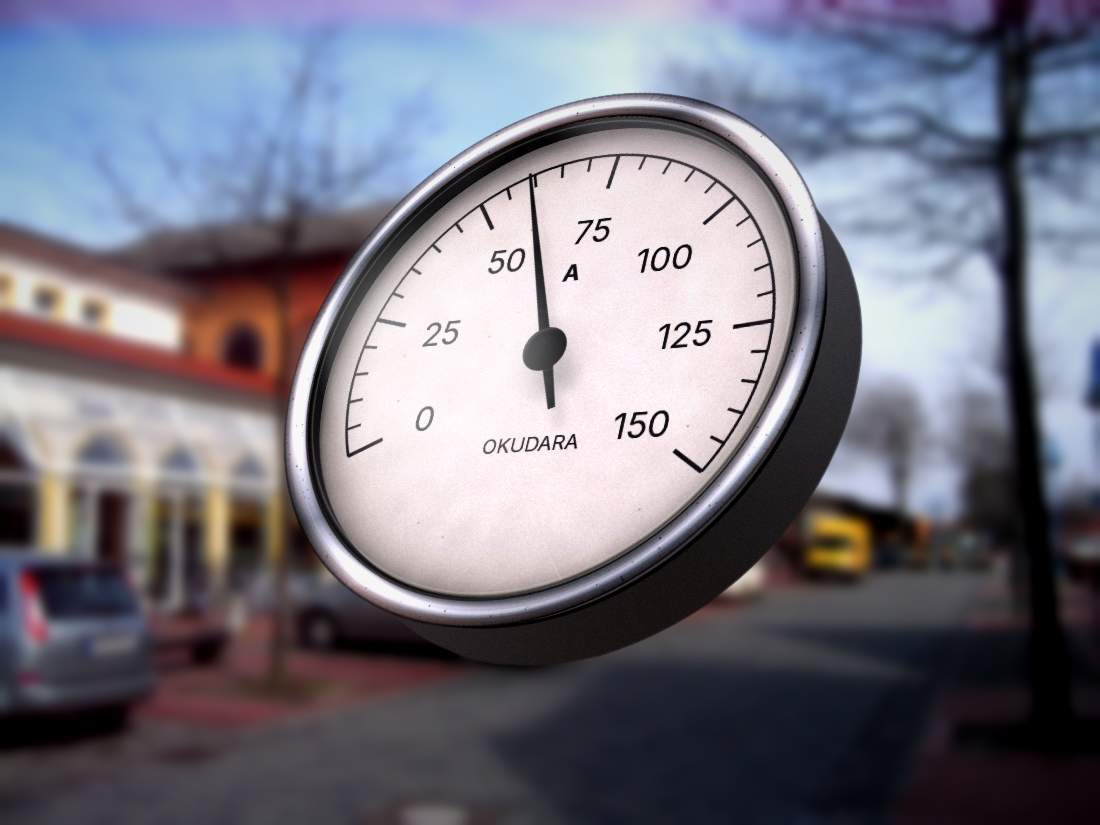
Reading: A 60
